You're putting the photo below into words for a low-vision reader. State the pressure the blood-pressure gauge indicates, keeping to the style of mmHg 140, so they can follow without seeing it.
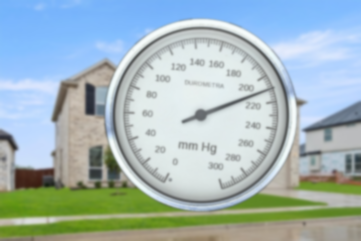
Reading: mmHg 210
